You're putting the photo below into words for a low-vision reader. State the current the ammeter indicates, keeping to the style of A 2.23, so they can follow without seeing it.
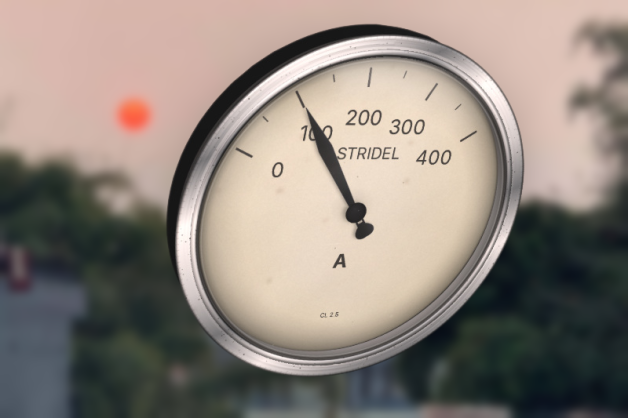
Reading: A 100
